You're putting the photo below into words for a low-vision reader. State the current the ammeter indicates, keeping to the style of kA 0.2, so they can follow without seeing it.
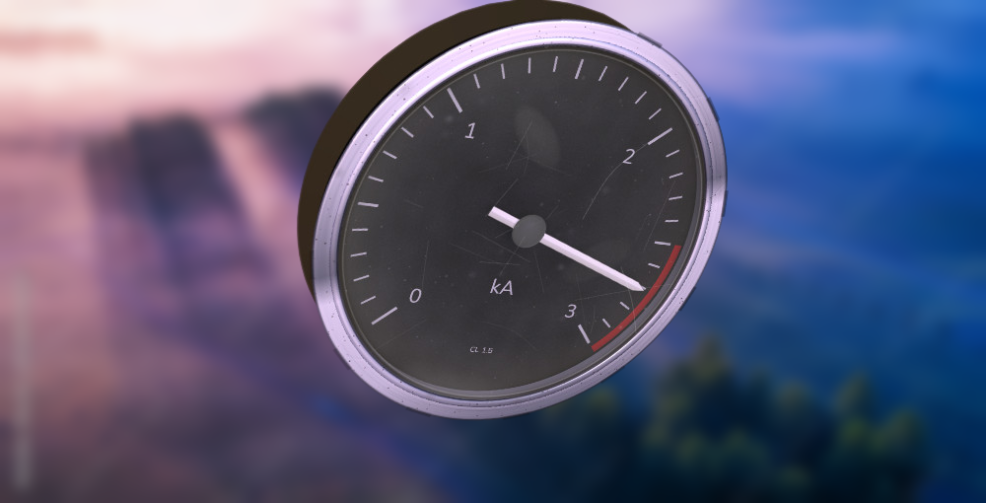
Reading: kA 2.7
